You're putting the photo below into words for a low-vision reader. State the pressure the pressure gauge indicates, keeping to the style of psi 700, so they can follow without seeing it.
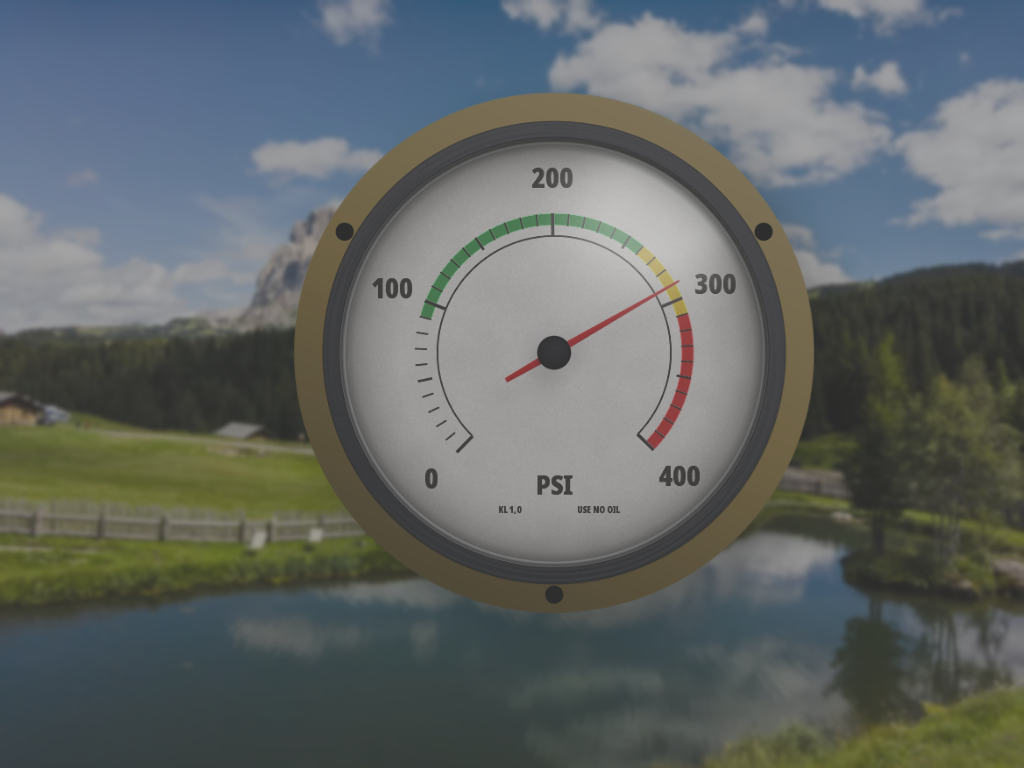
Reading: psi 290
